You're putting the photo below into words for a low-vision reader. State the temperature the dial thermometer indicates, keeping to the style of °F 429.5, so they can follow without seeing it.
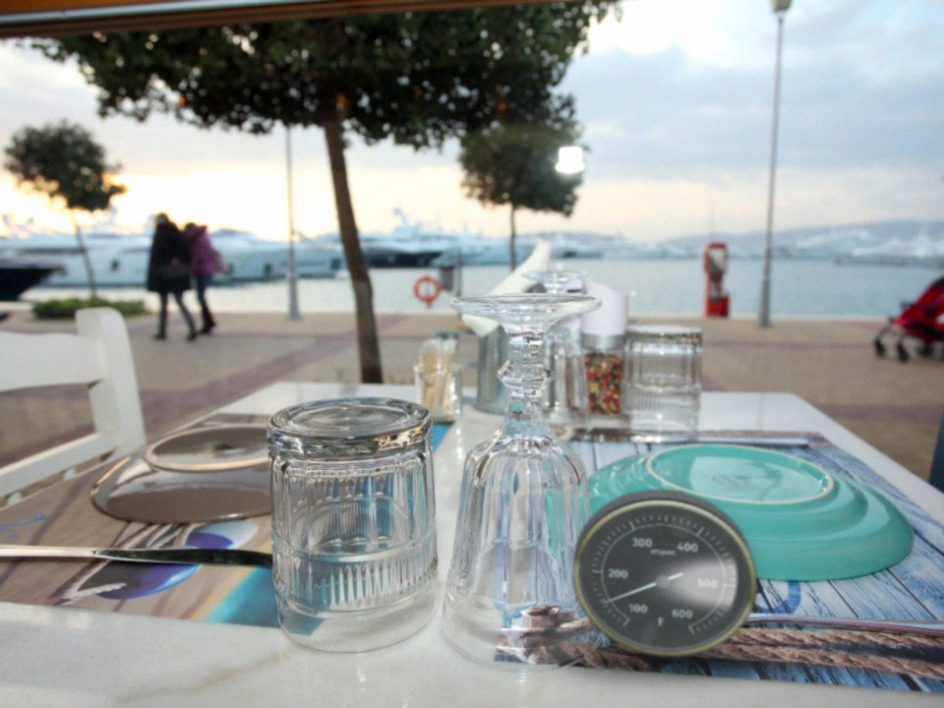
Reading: °F 150
